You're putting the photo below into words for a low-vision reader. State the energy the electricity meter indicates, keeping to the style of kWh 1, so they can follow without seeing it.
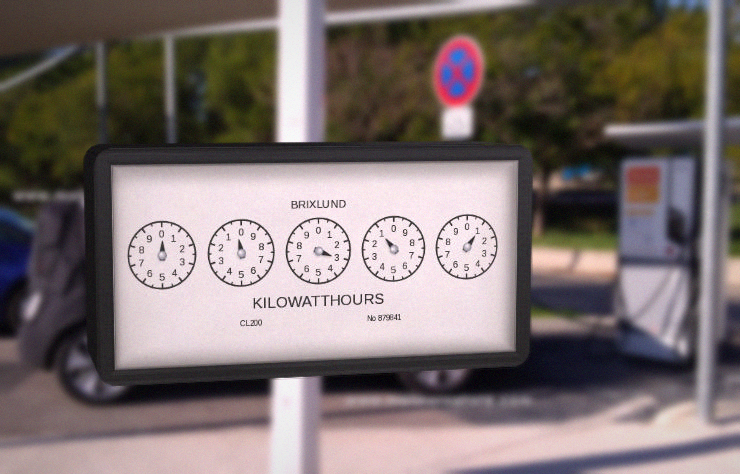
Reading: kWh 311
